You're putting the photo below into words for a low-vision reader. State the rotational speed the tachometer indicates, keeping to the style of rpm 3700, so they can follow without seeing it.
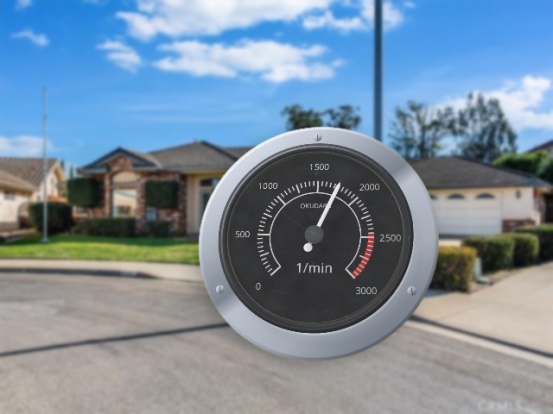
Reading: rpm 1750
